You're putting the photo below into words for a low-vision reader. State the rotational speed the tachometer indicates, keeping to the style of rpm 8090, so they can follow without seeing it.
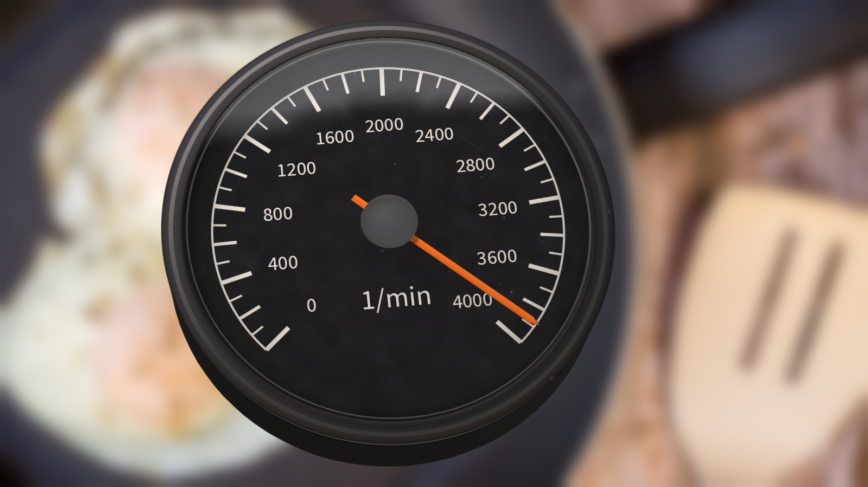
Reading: rpm 3900
